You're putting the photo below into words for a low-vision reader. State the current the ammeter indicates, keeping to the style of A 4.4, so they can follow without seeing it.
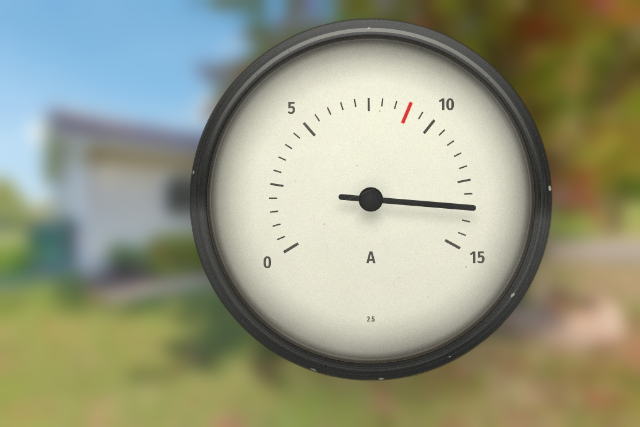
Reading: A 13.5
